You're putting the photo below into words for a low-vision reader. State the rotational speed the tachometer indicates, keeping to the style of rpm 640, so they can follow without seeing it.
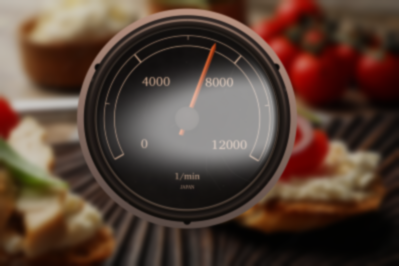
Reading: rpm 7000
